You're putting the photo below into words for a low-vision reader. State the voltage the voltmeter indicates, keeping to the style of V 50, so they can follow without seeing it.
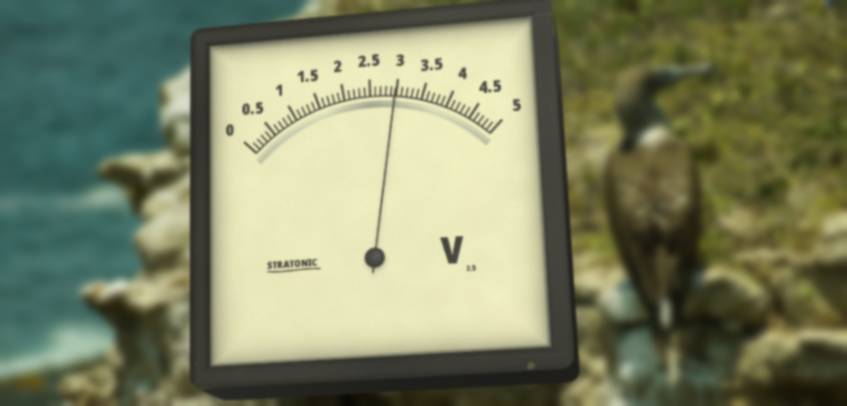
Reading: V 3
